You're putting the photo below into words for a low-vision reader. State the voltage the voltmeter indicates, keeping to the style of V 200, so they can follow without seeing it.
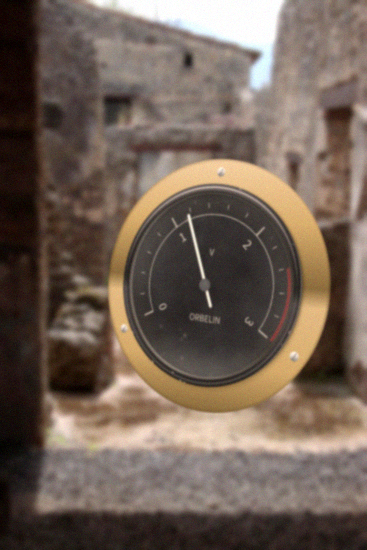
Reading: V 1.2
